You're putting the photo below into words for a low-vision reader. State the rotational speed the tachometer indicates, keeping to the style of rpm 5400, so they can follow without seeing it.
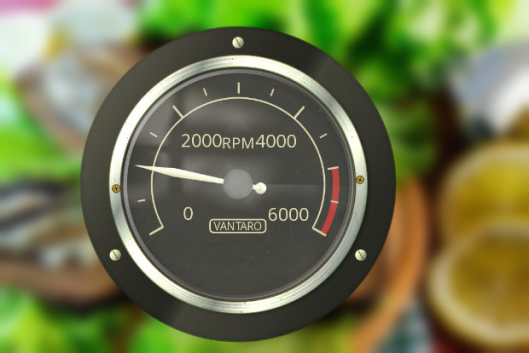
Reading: rpm 1000
